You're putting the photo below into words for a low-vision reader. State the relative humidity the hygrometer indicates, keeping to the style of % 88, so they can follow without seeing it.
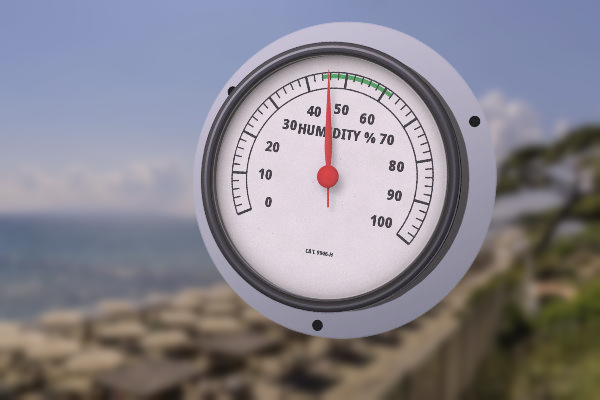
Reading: % 46
